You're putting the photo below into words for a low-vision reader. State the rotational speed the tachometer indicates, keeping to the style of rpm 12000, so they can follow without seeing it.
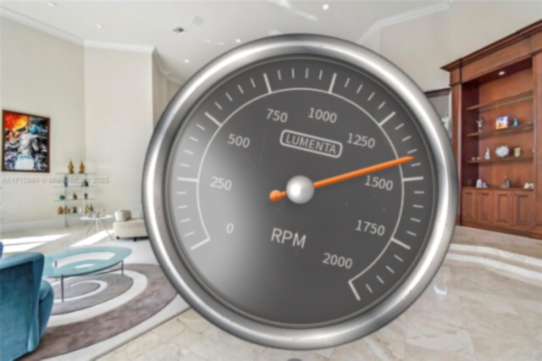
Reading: rpm 1425
